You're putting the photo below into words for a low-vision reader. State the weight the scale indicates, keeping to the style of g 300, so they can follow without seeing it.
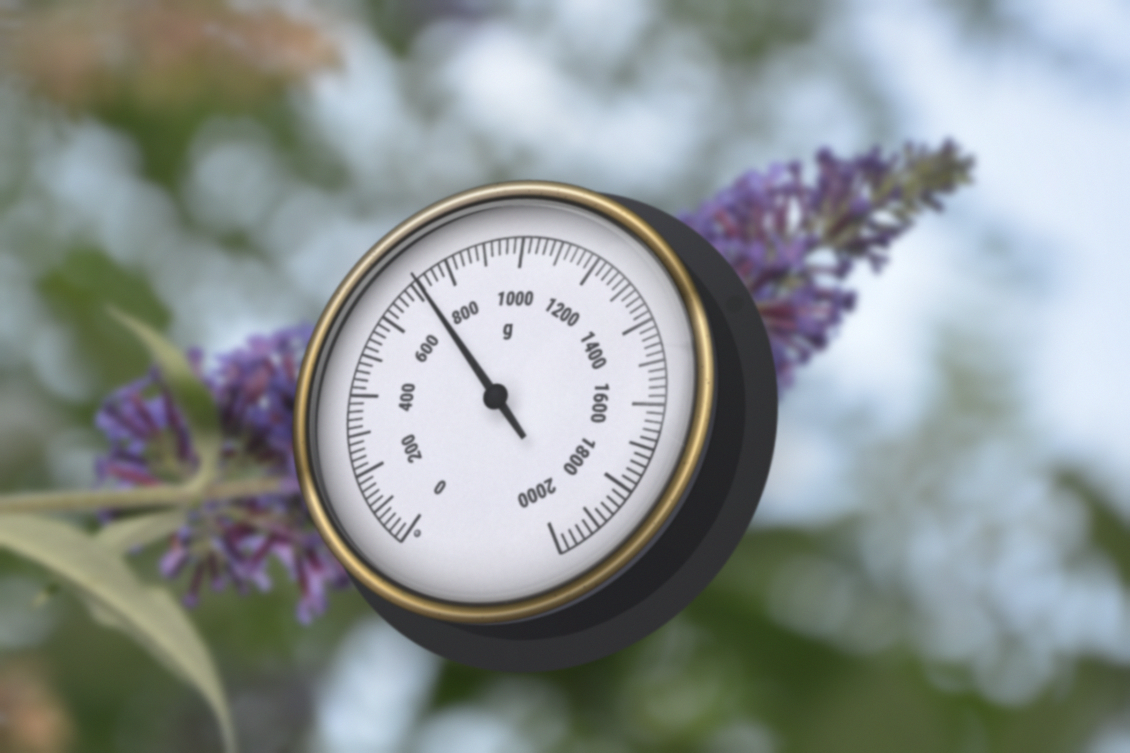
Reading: g 720
